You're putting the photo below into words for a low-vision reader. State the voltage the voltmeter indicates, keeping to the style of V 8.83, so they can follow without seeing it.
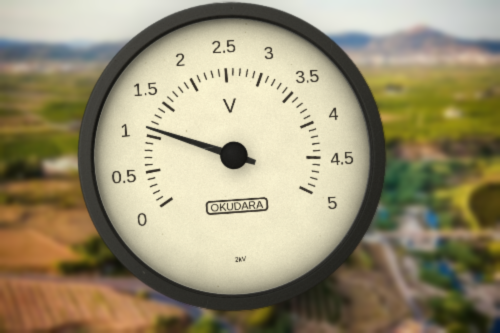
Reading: V 1.1
